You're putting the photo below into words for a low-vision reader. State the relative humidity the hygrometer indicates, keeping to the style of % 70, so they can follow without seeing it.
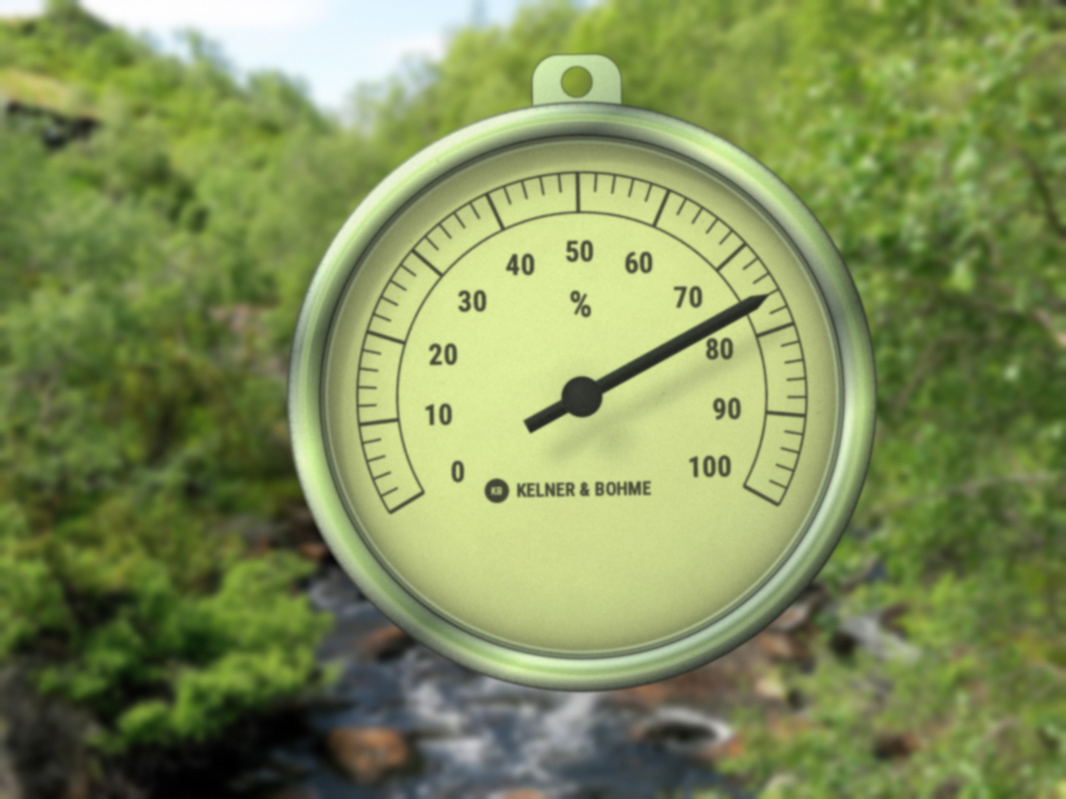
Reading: % 76
